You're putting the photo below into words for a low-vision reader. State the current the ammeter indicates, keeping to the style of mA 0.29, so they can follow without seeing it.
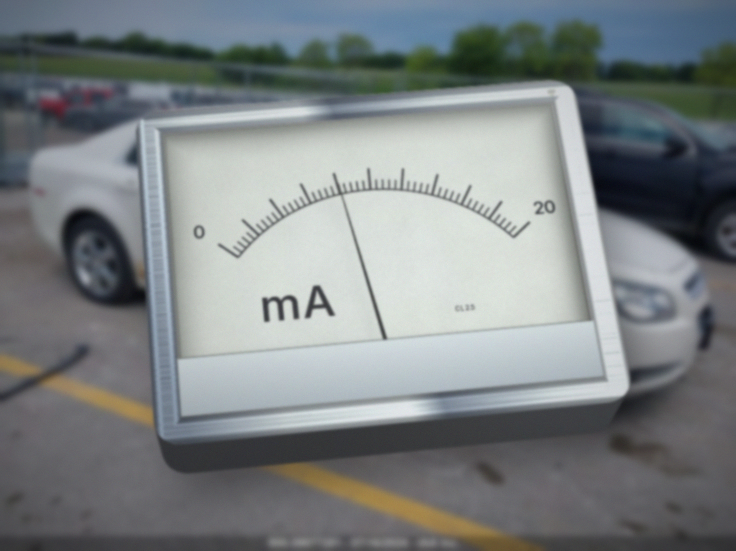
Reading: mA 8
